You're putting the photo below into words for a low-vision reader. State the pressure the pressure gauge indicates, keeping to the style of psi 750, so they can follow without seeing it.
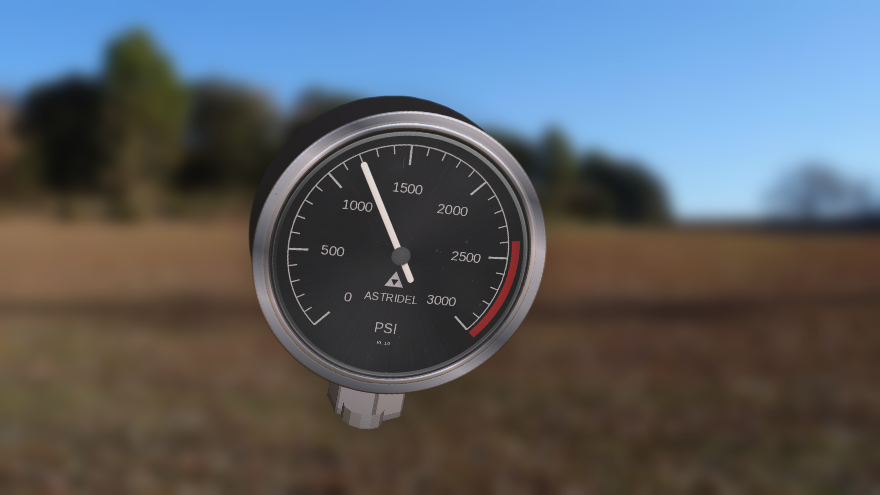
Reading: psi 1200
